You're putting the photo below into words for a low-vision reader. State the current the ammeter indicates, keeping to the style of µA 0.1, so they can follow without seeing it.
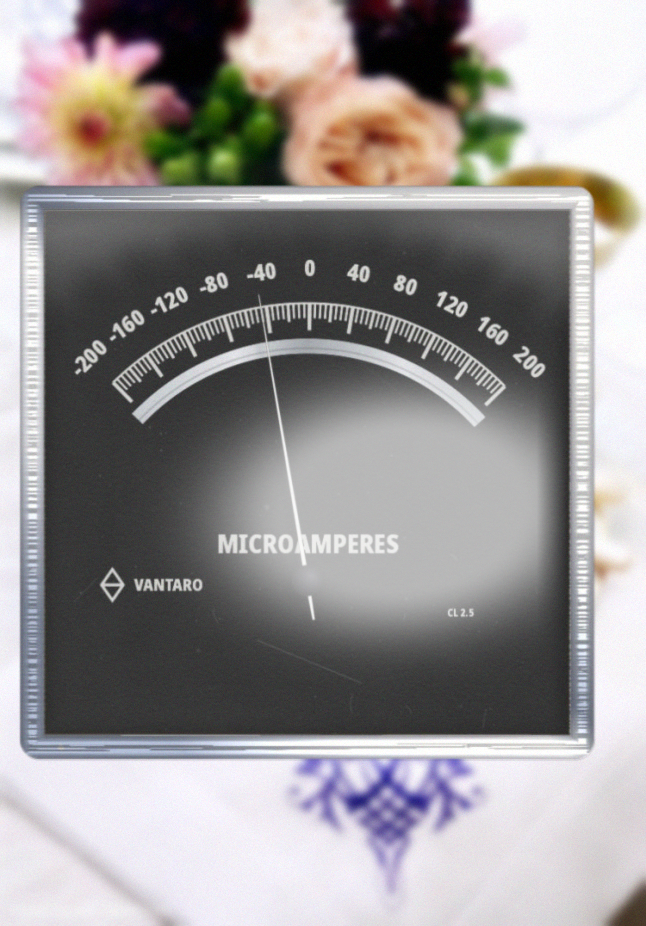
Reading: µA -45
